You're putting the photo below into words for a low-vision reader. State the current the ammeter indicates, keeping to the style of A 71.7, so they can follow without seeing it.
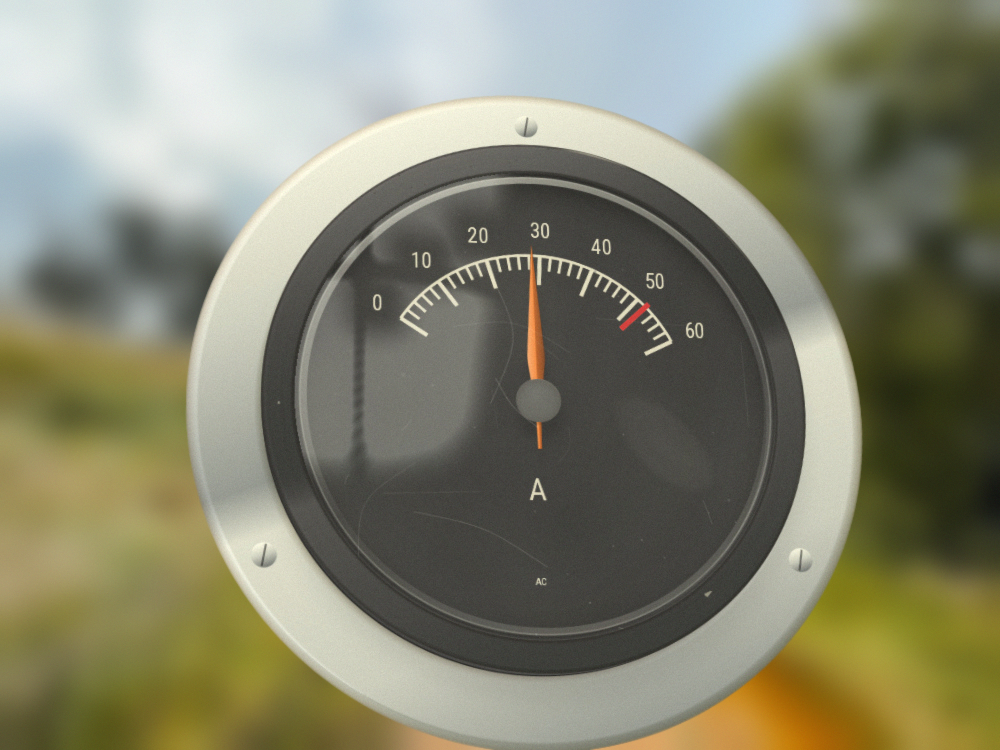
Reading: A 28
